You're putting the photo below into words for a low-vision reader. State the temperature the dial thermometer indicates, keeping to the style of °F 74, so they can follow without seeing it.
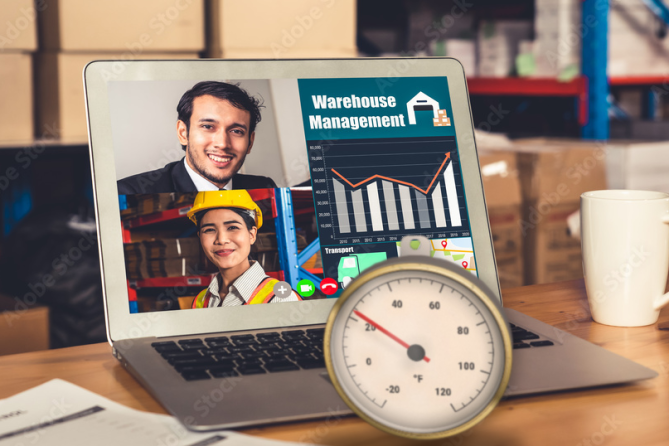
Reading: °F 24
